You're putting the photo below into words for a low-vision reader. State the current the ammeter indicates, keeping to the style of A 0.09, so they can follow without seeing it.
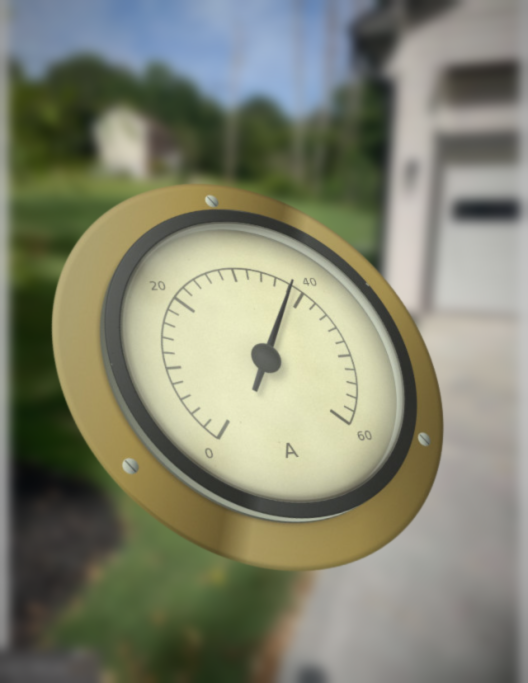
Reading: A 38
